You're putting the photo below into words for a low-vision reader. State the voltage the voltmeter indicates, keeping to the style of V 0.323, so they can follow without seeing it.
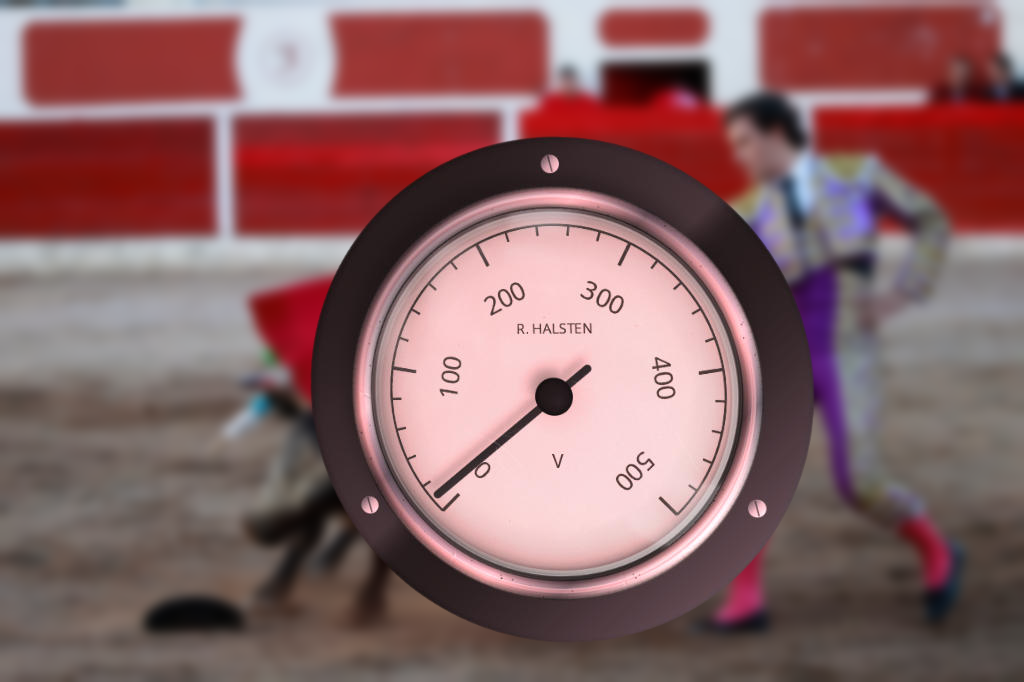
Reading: V 10
